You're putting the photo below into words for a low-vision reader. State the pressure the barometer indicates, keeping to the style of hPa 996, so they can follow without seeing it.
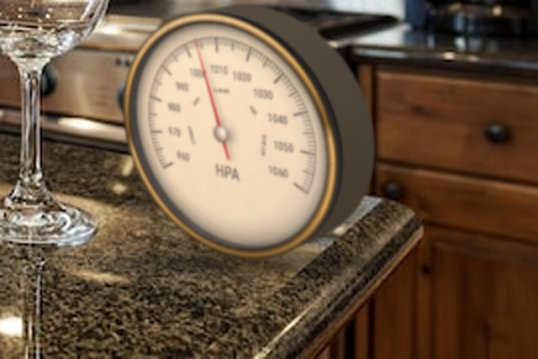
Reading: hPa 1005
